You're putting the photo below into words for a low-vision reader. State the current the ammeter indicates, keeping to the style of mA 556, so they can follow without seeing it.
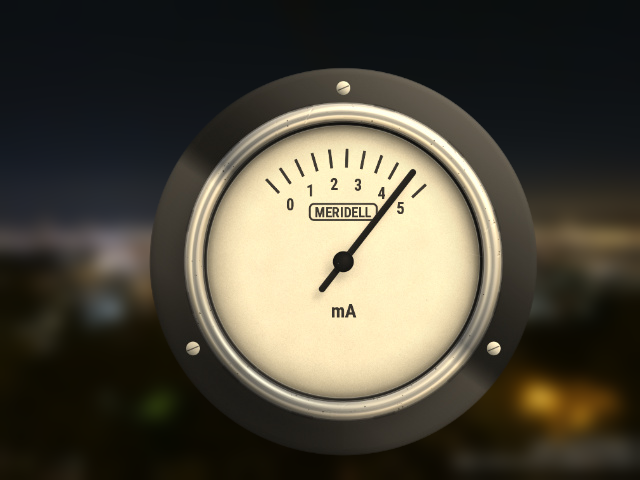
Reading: mA 4.5
